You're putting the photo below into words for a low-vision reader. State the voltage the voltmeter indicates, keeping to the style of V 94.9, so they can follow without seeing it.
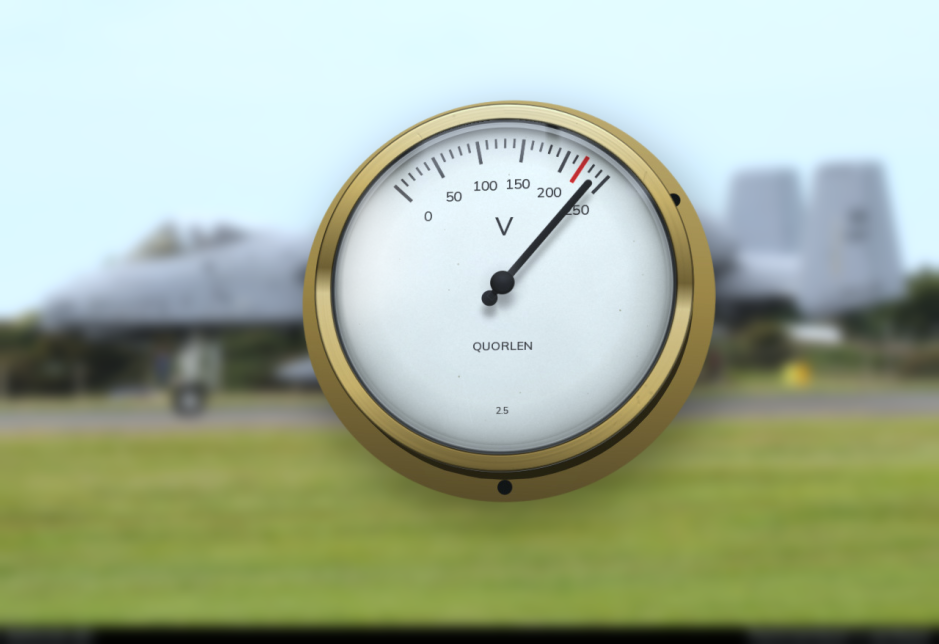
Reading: V 240
